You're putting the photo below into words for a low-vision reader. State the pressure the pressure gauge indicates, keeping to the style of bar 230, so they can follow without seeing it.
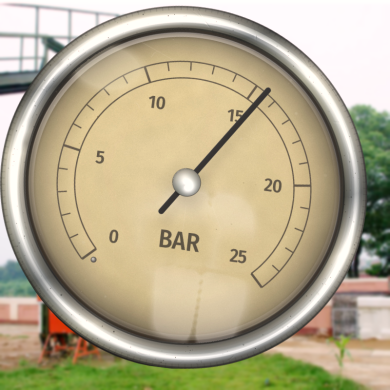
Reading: bar 15.5
